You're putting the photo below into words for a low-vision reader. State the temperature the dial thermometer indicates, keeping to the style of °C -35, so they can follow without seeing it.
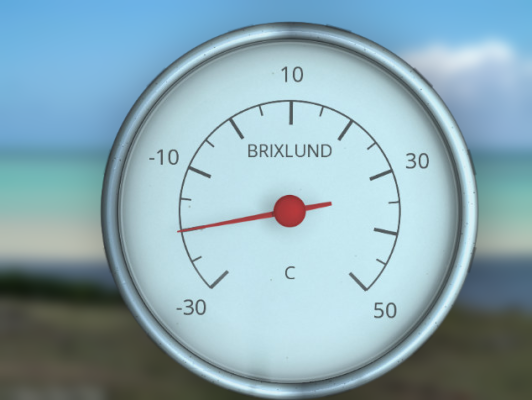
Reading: °C -20
